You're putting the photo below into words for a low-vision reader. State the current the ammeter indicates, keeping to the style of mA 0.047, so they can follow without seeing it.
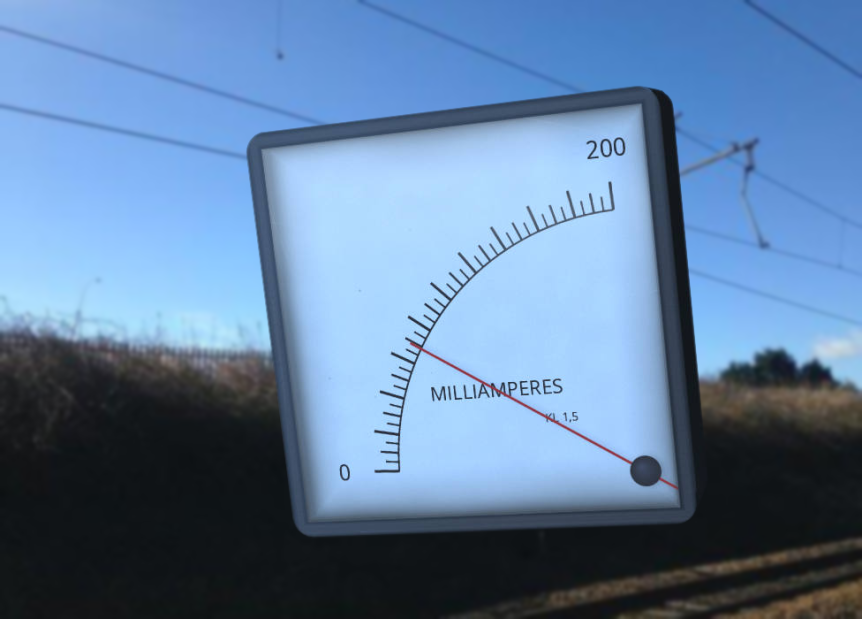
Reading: mA 70
